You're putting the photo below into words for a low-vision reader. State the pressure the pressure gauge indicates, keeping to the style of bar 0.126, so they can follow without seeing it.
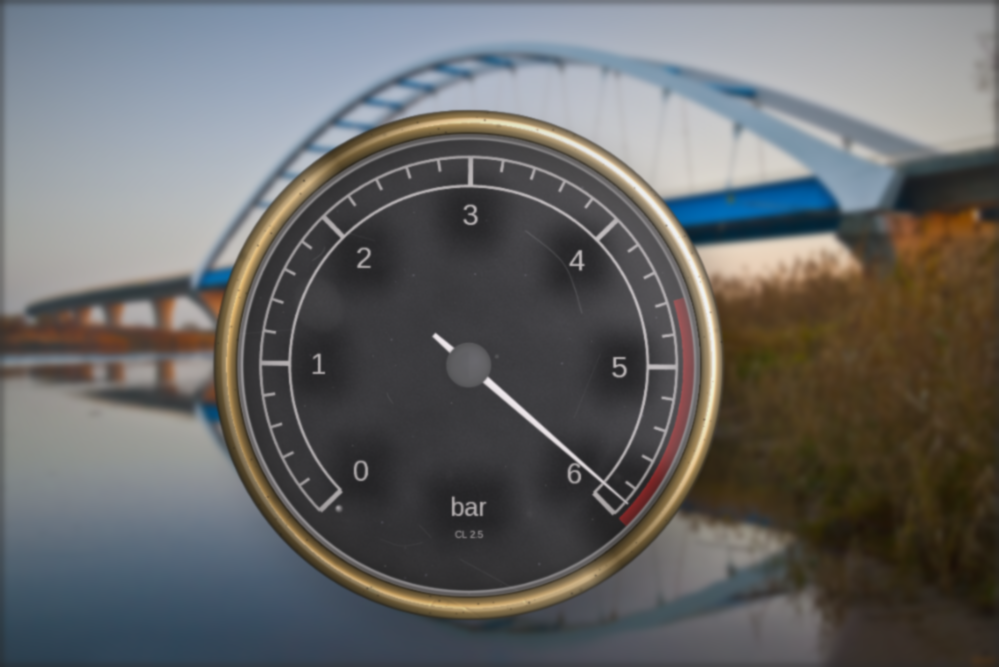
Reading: bar 5.9
